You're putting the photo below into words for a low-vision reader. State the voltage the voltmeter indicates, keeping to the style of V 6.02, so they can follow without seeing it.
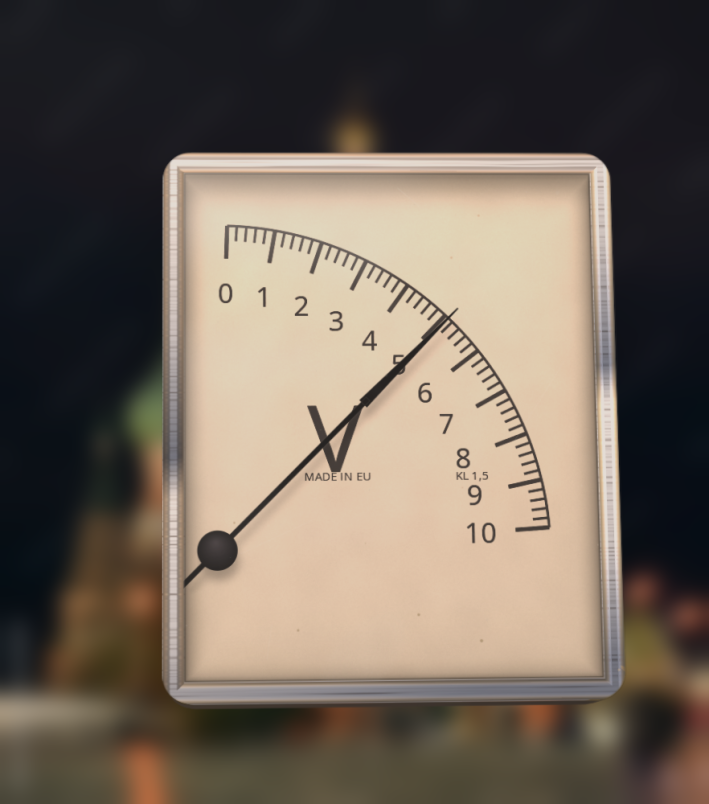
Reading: V 5.1
